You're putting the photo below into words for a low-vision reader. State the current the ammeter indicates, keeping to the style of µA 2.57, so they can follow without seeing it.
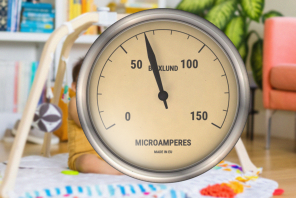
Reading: µA 65
